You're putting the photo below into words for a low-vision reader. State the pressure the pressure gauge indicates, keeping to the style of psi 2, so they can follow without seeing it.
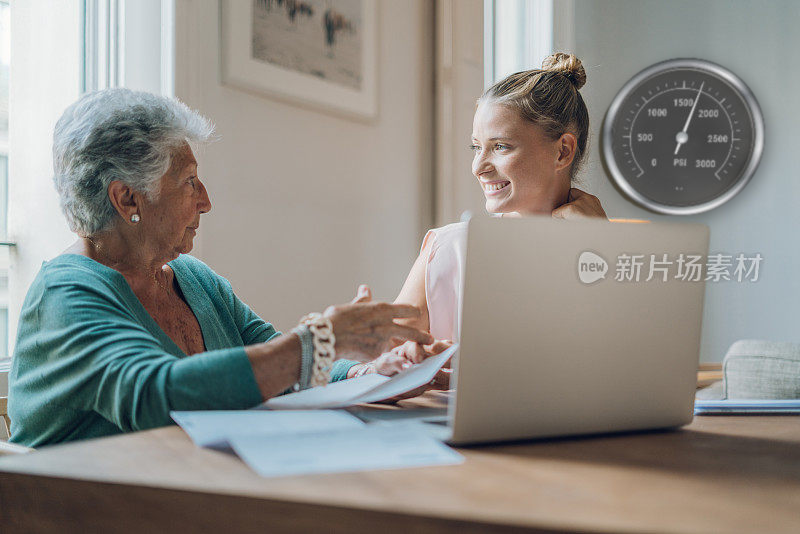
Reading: psi 1700
